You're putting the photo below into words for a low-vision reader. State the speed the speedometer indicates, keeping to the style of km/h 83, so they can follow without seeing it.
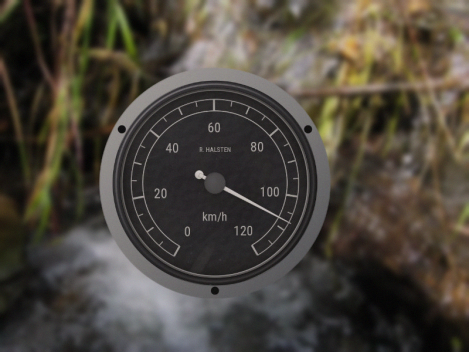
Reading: km/h 107.5
